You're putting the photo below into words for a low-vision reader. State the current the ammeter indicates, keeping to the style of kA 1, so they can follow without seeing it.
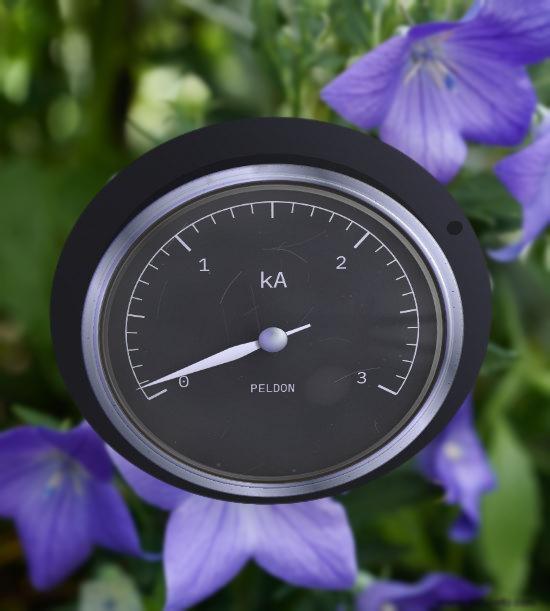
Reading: kA 0.1
